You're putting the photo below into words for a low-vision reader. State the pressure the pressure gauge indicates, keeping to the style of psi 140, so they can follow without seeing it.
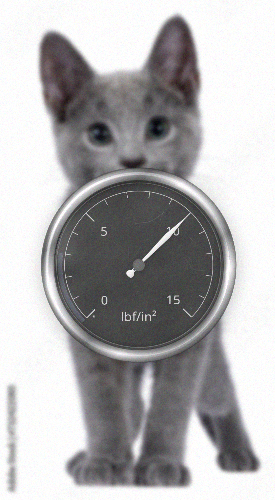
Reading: psi 10
